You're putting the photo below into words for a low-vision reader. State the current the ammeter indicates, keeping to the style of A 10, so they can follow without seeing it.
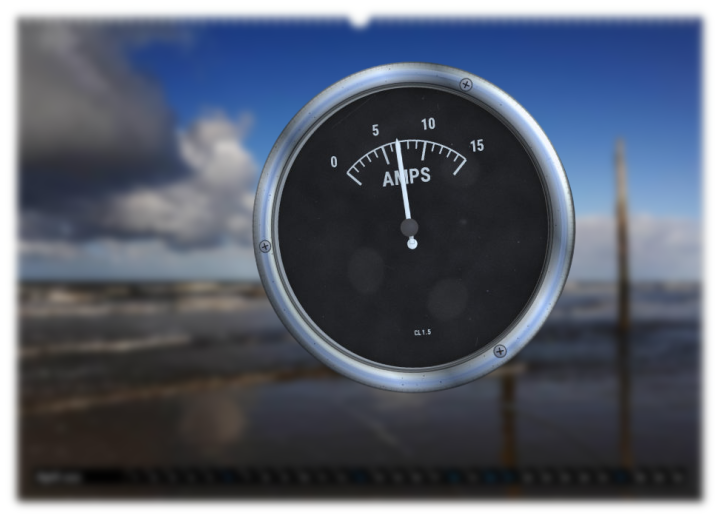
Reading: A 7
